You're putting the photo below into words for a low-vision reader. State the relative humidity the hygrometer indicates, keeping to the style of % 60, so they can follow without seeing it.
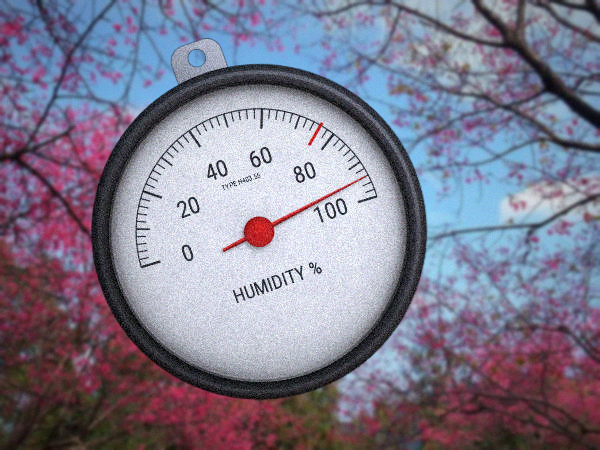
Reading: % 94
